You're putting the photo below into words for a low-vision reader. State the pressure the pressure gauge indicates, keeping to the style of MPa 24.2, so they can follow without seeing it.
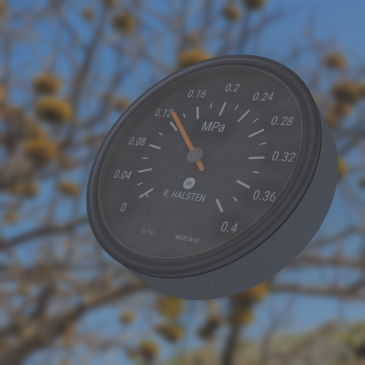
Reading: MPa 0.13
